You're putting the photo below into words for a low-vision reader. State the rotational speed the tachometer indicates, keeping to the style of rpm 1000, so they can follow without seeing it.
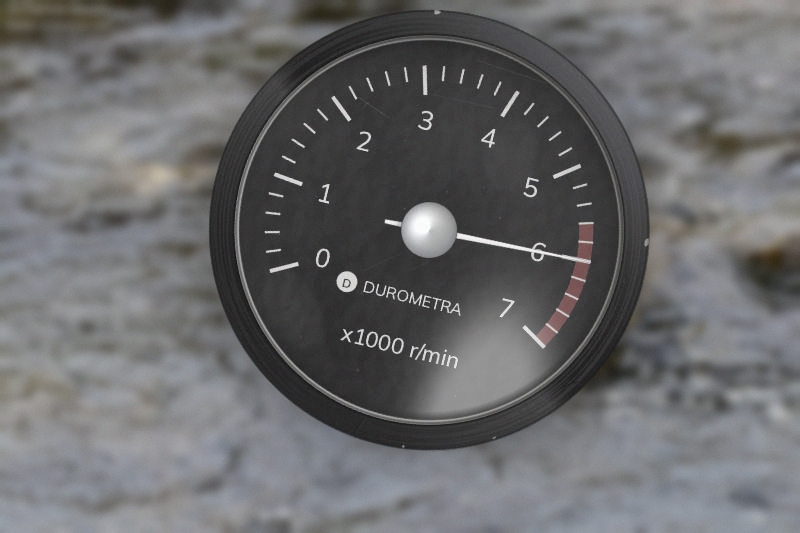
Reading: rpm 6000
